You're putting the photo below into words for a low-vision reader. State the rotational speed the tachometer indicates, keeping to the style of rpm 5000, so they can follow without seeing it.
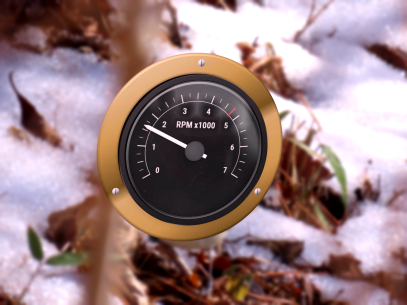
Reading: rpm 1625
